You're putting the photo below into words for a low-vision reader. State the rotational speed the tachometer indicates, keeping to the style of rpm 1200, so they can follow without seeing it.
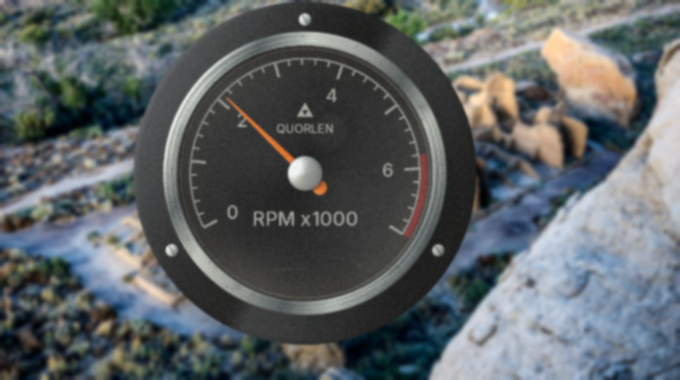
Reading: rpm 2100
